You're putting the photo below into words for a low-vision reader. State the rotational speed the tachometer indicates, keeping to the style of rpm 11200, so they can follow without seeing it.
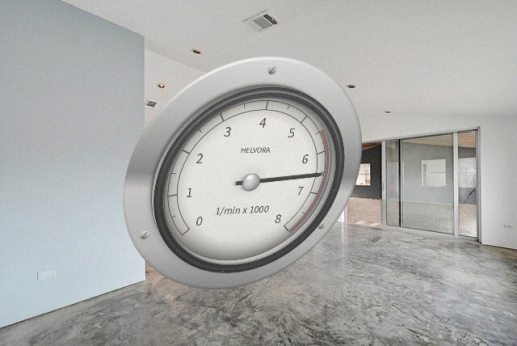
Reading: rpm 6500
